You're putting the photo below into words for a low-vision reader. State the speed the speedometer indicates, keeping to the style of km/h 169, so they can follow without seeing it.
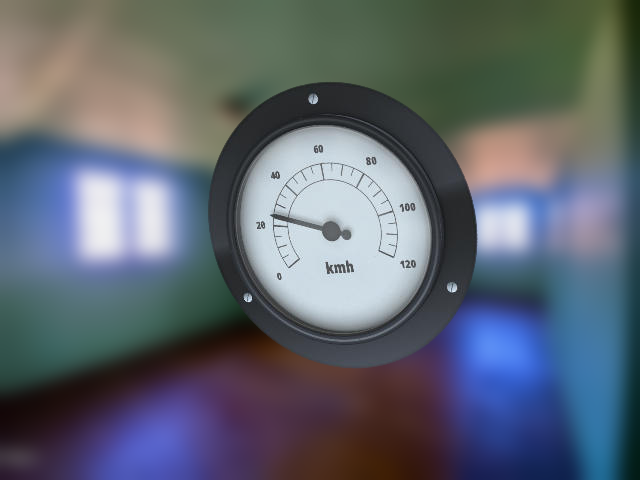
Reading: km/h 25
